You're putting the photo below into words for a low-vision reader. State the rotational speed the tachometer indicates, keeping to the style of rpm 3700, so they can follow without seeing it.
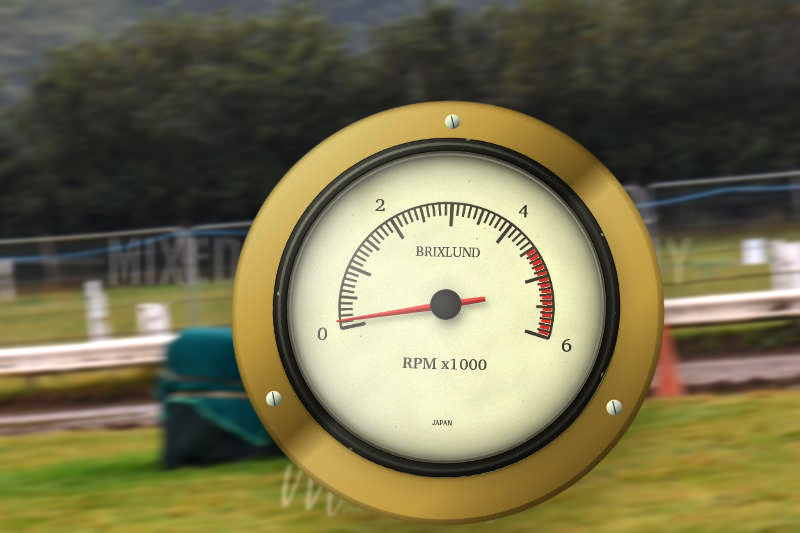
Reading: rpm 100
